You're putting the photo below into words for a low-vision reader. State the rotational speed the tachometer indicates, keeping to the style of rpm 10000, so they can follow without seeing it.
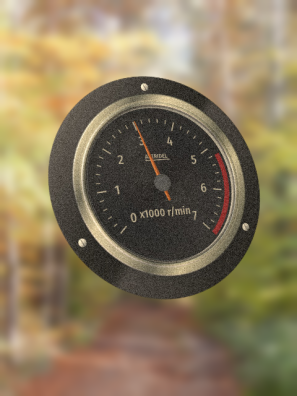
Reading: rpm 3000
